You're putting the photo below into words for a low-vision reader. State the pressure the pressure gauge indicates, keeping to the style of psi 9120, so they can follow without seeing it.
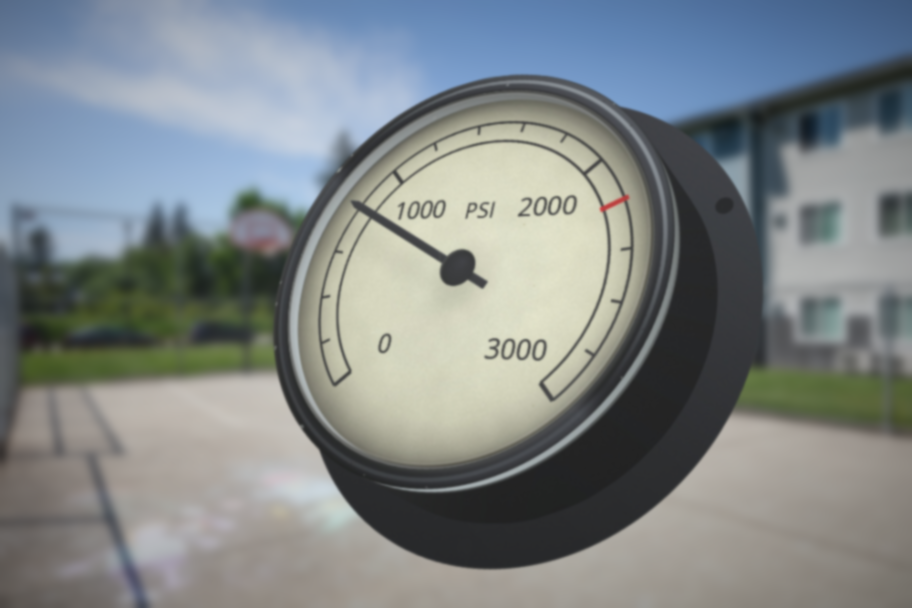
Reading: psi 800
